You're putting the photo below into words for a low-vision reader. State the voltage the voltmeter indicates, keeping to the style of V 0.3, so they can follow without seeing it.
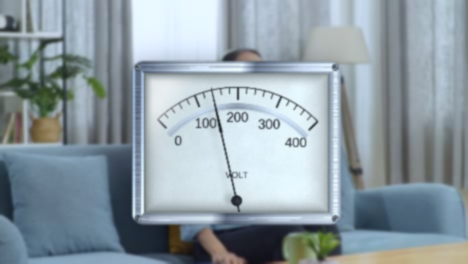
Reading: V 140
